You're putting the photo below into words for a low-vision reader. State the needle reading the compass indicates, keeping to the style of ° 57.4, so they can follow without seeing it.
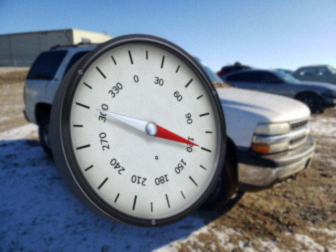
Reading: ° 120
